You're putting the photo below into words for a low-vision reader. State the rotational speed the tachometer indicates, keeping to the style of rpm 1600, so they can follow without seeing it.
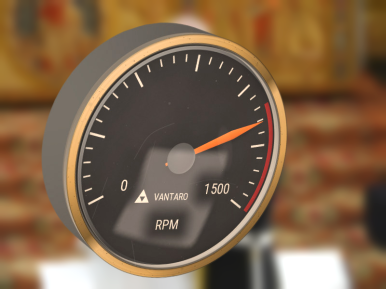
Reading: rpm 1150
